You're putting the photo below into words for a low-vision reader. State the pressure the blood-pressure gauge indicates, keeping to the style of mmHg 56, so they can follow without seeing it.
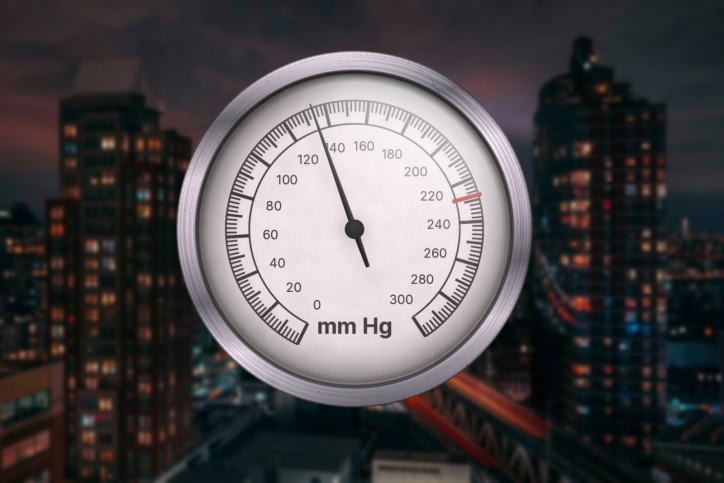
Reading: mmHg 134
